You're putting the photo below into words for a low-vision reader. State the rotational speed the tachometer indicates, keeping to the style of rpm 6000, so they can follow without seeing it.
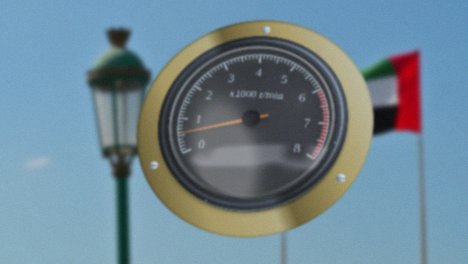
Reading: rpm 500
